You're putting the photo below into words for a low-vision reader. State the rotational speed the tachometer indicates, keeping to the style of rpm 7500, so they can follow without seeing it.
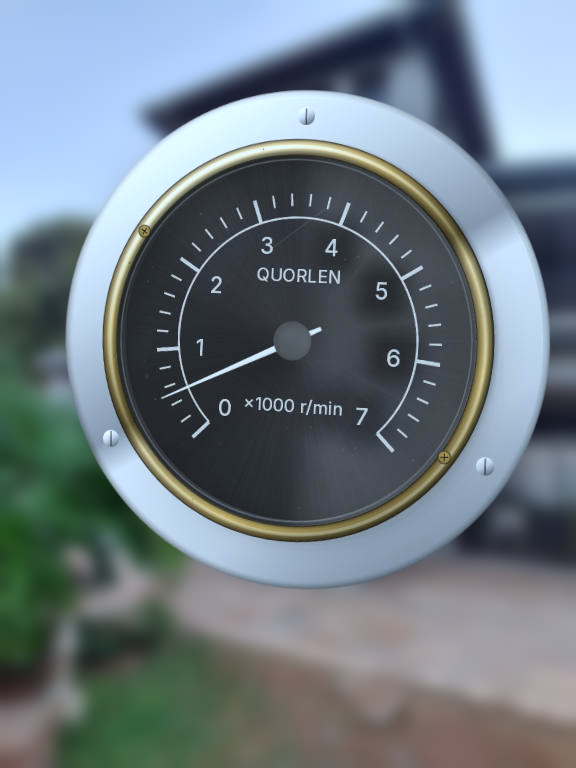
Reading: rpm 500
